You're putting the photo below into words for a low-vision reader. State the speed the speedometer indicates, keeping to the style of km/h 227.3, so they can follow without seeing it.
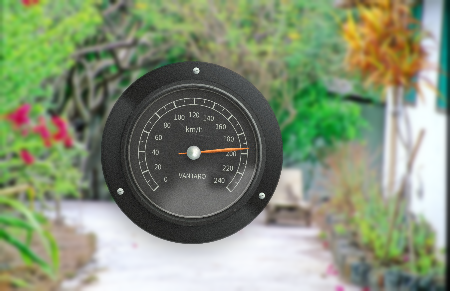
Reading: km/h 195
